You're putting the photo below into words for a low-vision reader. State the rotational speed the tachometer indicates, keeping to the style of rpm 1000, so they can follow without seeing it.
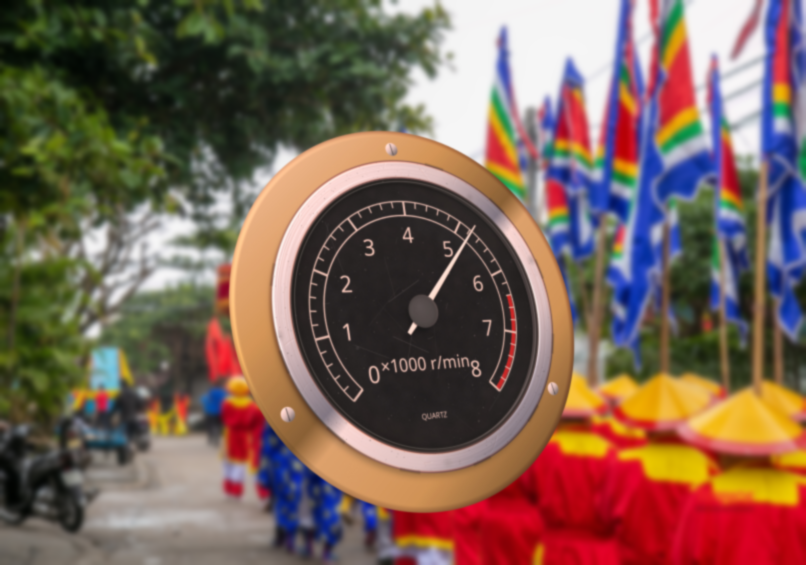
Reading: rpm 5200
